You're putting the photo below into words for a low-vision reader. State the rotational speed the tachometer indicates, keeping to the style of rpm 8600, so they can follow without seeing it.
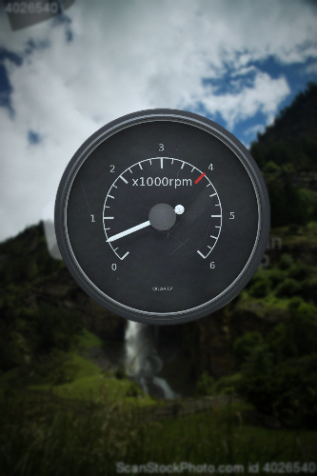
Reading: rpm 500
